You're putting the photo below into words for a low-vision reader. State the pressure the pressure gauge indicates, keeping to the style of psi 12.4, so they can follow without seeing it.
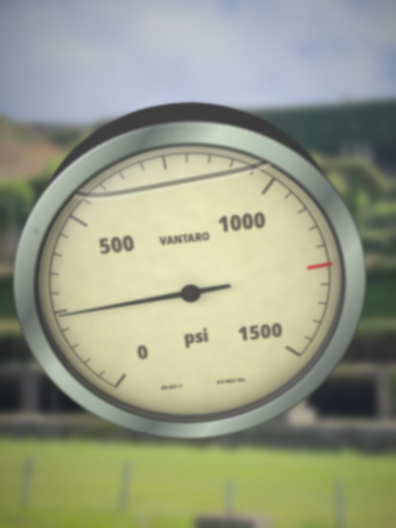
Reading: psi 250
